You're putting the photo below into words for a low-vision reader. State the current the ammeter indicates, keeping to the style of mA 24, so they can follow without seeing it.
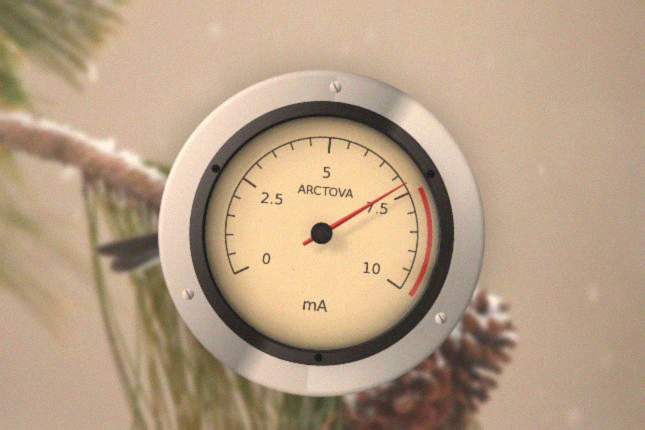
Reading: mA 7.25
